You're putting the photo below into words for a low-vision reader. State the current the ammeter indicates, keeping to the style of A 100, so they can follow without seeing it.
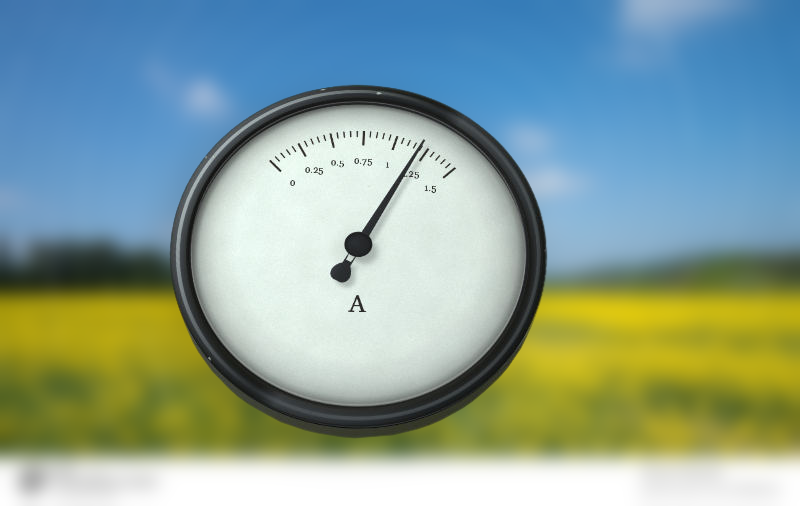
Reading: A 1.2
